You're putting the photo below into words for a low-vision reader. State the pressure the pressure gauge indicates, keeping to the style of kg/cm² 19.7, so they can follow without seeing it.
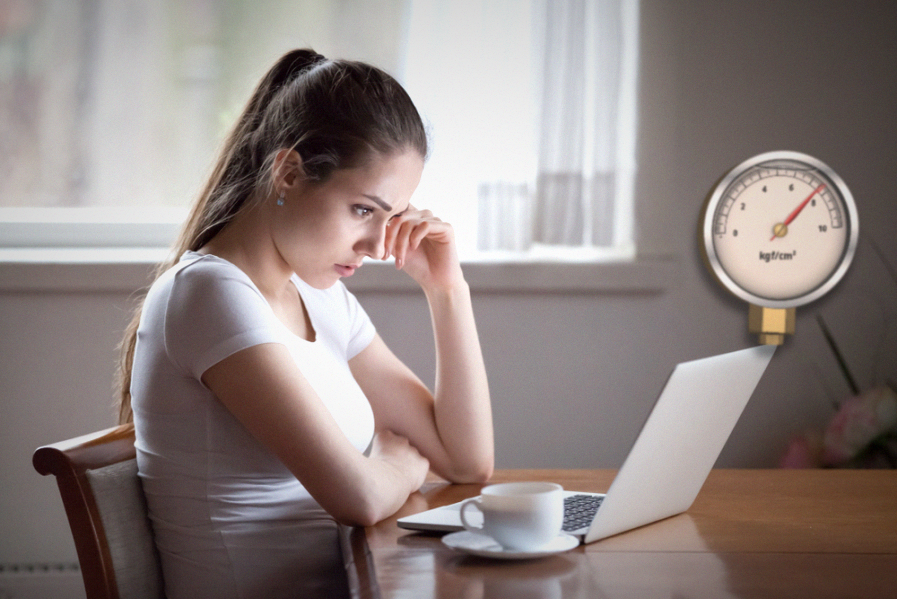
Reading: kg/cm² 7.5
